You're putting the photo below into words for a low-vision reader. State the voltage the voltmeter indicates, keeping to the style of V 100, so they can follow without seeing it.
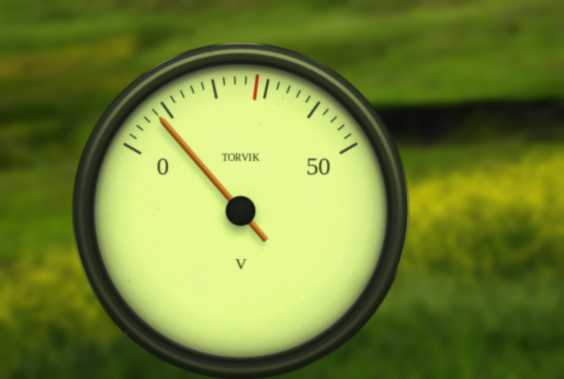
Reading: V 8
